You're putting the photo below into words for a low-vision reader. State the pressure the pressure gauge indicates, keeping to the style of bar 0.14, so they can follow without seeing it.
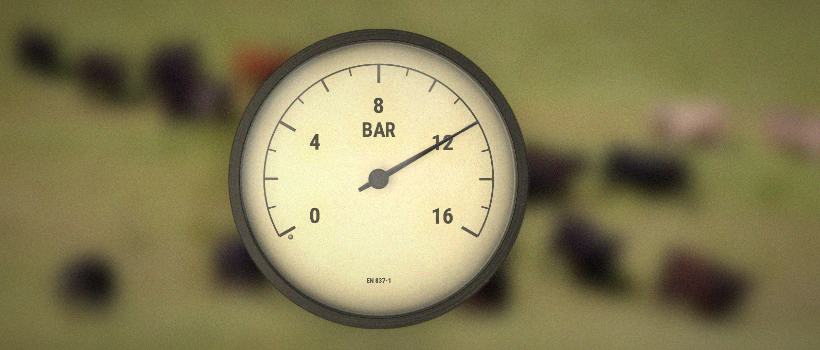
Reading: bar 12
